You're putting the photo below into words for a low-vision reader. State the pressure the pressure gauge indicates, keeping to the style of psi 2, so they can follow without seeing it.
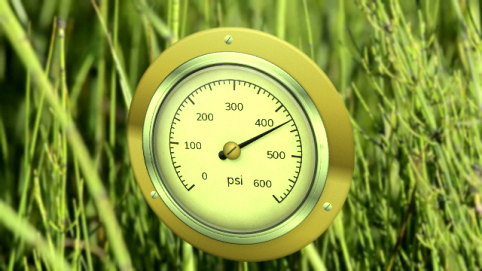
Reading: psi 430
